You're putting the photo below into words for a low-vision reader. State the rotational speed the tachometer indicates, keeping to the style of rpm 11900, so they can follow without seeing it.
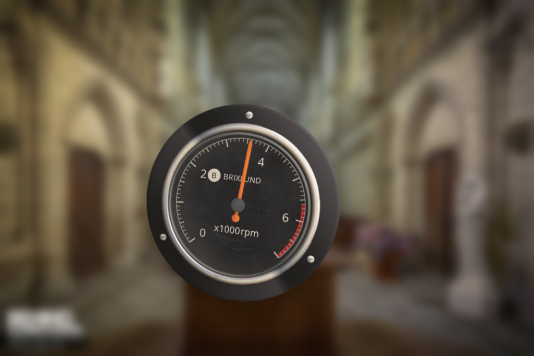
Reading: rpm 3600
